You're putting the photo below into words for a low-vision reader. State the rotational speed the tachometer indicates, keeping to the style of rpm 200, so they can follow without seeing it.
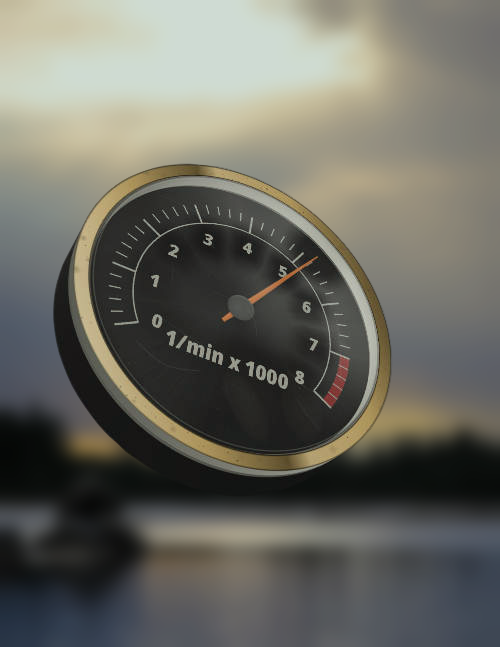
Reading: rpm 5200
